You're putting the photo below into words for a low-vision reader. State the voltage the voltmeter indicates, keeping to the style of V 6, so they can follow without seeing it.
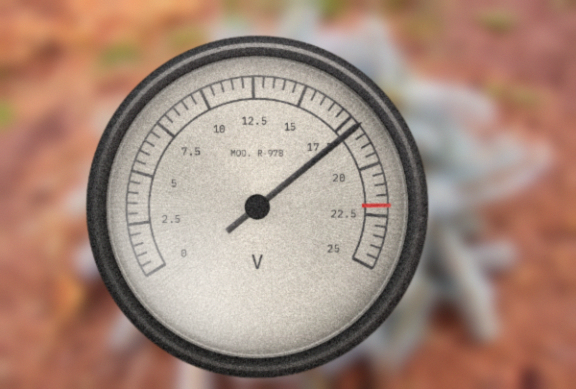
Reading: V 18
